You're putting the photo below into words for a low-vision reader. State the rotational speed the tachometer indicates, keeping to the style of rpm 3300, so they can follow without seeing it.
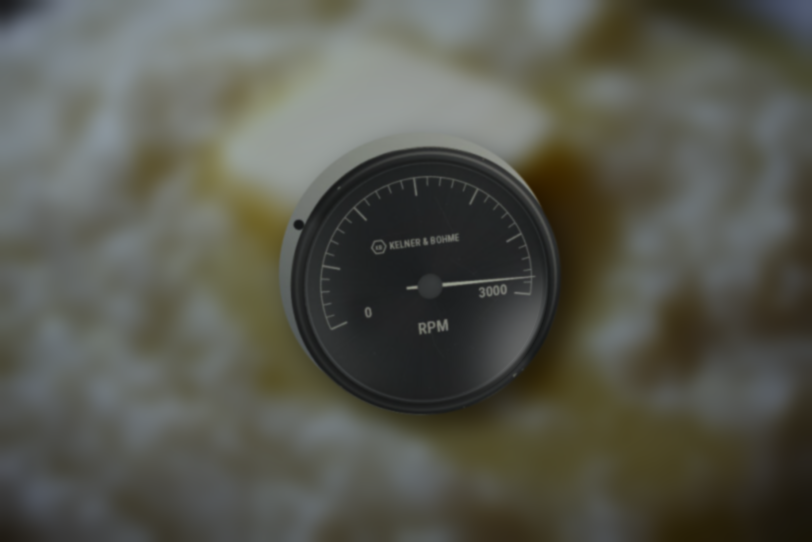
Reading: rpm 2850
